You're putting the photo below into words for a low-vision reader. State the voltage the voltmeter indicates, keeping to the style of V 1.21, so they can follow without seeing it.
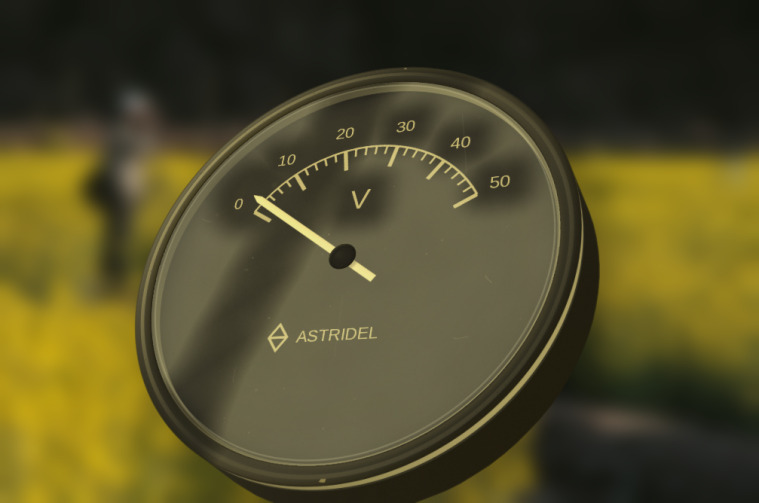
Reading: V 2
